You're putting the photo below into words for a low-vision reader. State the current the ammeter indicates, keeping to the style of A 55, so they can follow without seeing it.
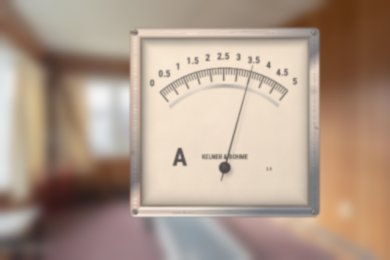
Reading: A 3.5
